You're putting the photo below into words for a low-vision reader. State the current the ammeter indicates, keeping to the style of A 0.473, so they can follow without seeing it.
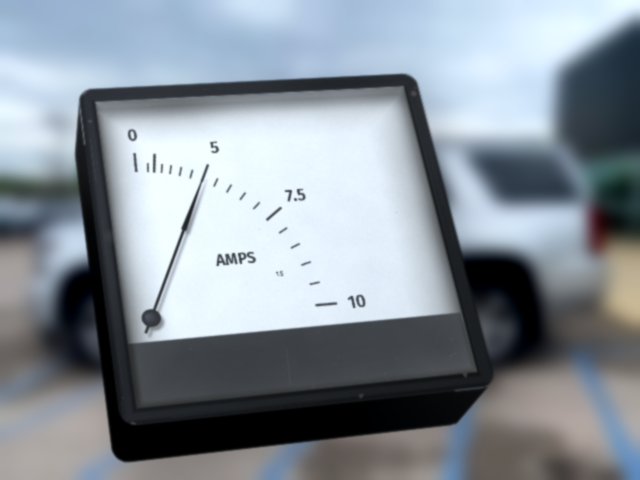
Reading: A 5
